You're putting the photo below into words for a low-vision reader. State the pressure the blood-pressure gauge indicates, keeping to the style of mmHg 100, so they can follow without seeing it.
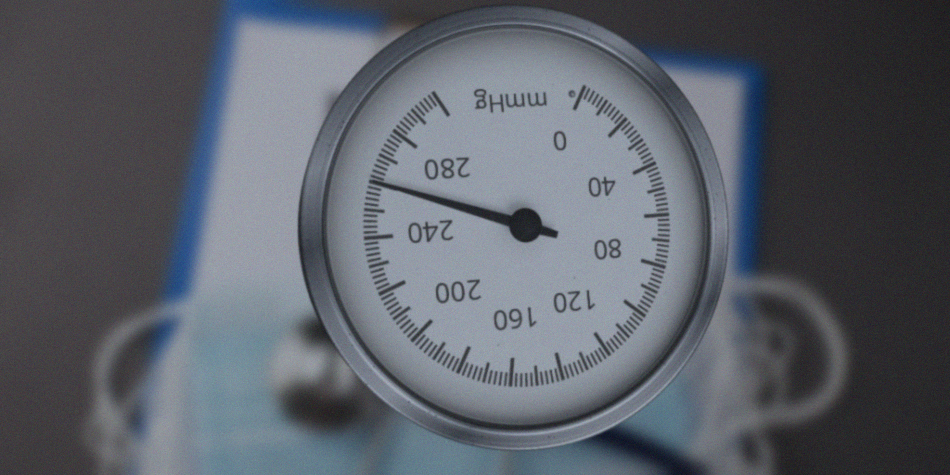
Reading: mmHg 260
